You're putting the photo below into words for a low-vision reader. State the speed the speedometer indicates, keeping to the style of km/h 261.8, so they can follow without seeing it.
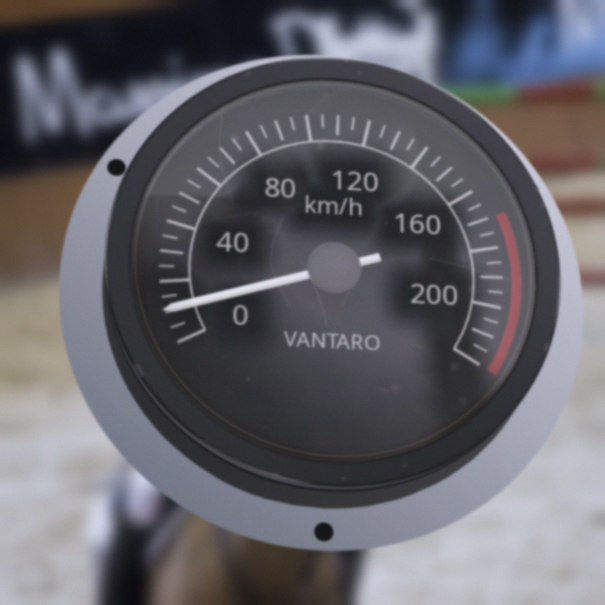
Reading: km/h 10
